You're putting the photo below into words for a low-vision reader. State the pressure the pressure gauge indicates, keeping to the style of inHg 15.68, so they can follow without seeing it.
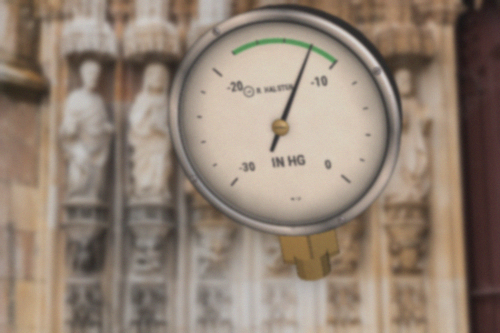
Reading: inHg -12
